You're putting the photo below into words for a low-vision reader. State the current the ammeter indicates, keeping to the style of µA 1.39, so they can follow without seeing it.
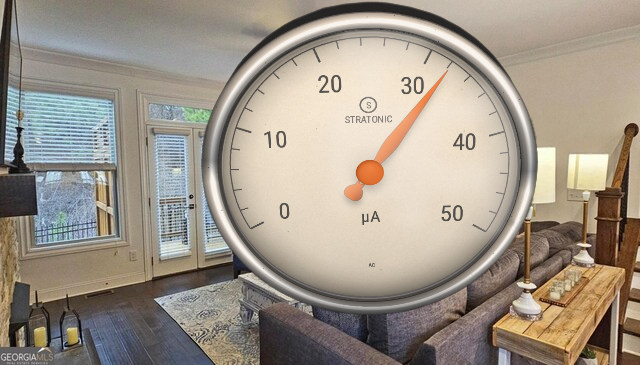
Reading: µA 32
